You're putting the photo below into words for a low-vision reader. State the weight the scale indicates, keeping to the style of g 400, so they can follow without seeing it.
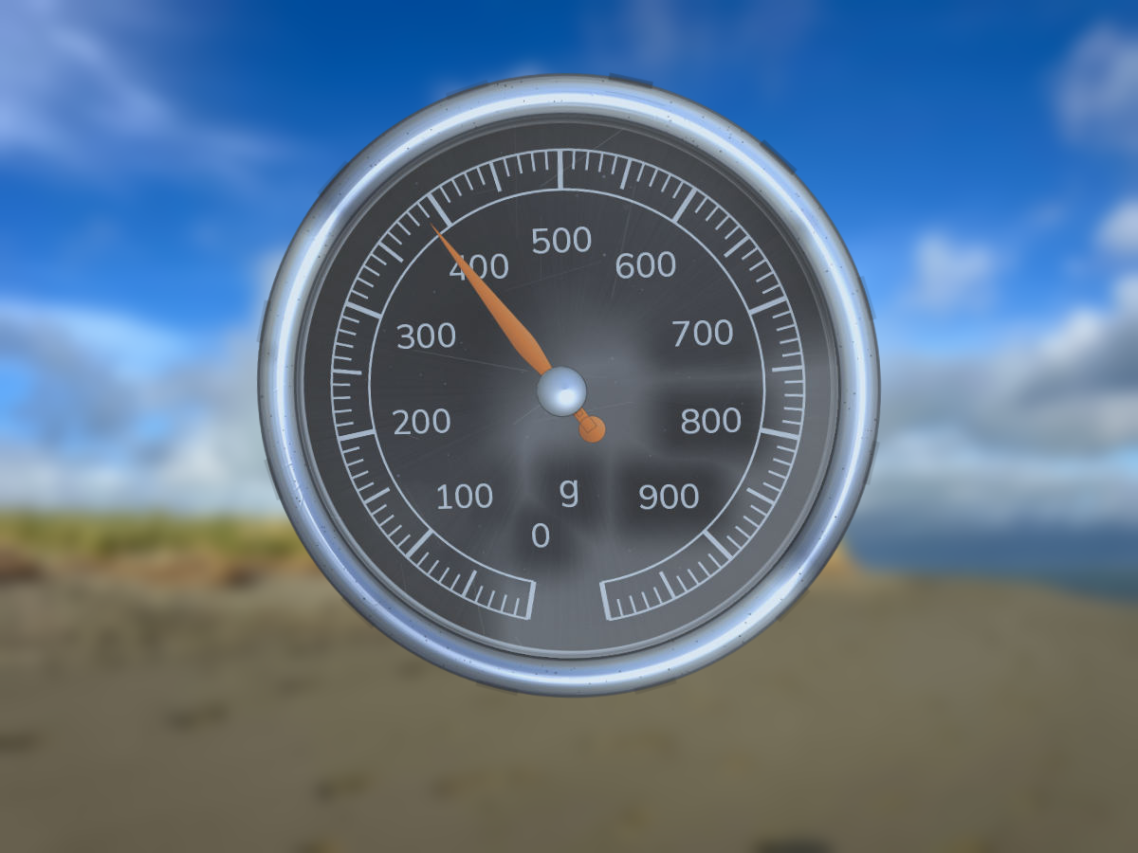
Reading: g 390
